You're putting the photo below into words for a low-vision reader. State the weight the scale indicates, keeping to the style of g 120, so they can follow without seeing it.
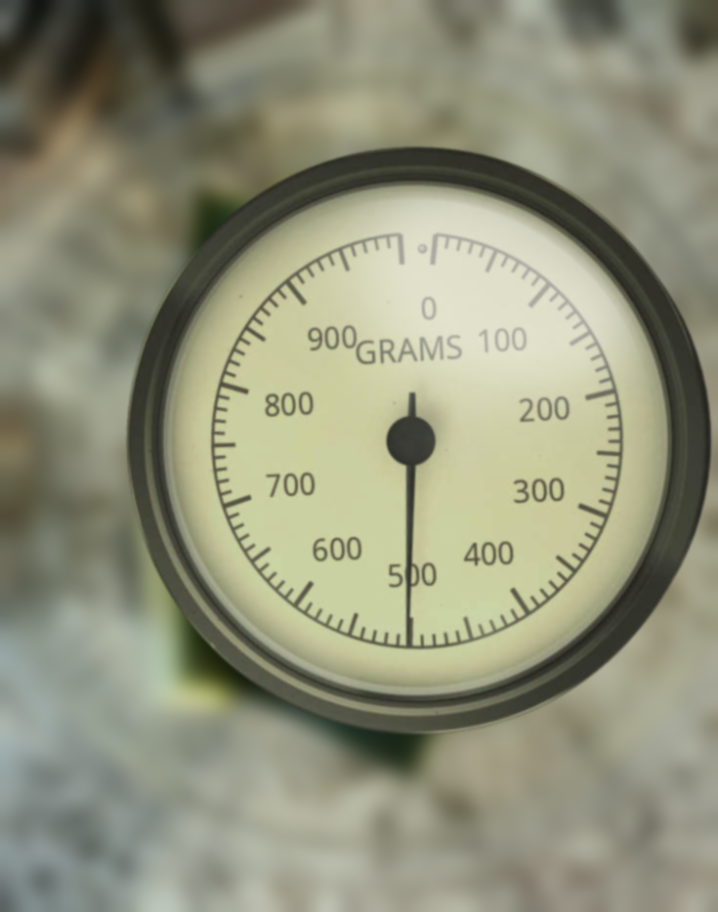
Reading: g 500
